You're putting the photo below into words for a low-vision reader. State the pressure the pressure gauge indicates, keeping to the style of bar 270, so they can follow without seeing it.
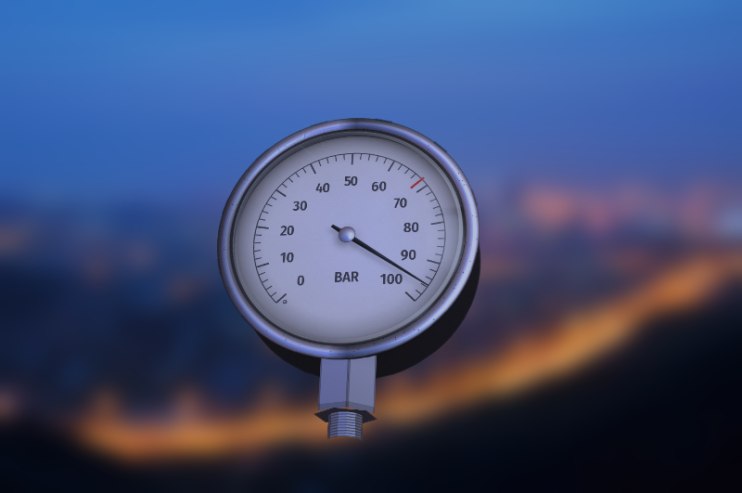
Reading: bar 96
